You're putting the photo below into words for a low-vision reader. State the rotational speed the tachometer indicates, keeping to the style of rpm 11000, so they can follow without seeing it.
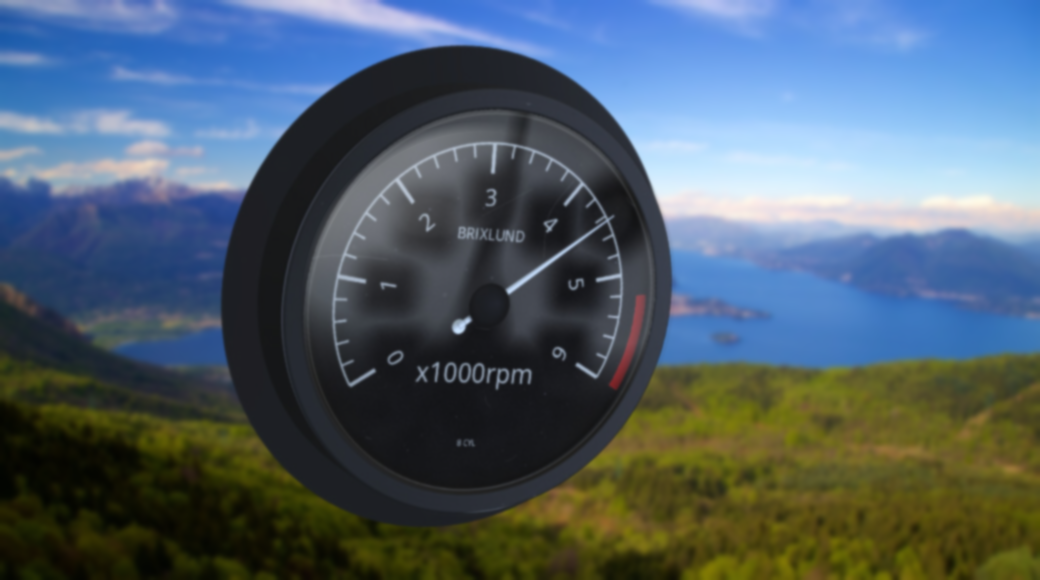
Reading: rpm 4400
